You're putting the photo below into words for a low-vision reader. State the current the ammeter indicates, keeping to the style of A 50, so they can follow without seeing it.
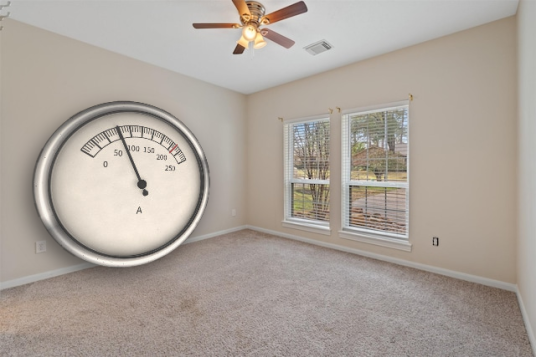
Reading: A 75
